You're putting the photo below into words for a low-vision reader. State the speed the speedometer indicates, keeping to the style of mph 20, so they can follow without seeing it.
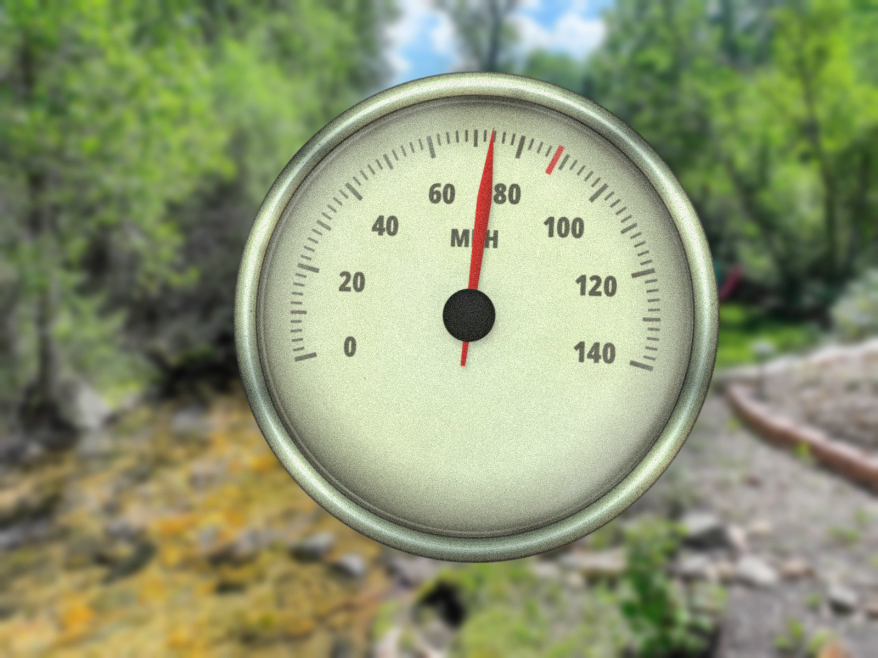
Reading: mph 74
